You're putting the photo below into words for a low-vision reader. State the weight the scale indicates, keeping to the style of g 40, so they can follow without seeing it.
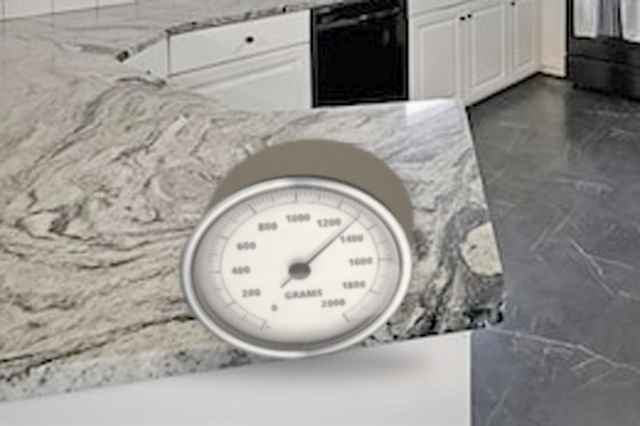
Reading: g 1300
